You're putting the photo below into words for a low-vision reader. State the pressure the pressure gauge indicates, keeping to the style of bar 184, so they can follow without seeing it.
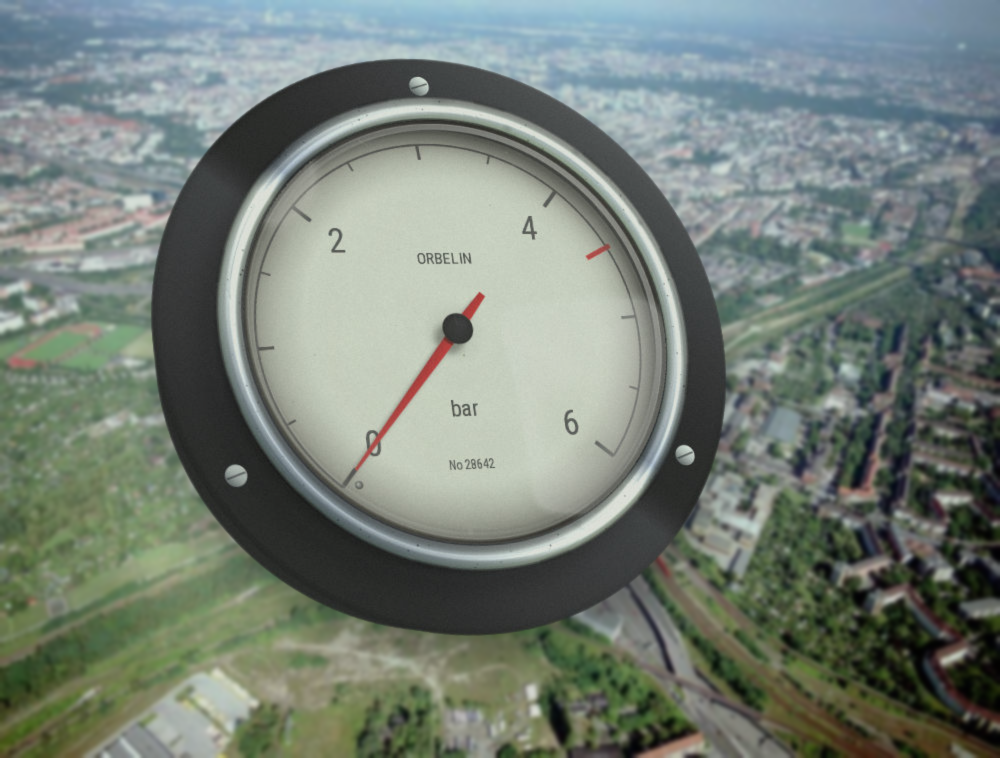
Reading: bar 0
